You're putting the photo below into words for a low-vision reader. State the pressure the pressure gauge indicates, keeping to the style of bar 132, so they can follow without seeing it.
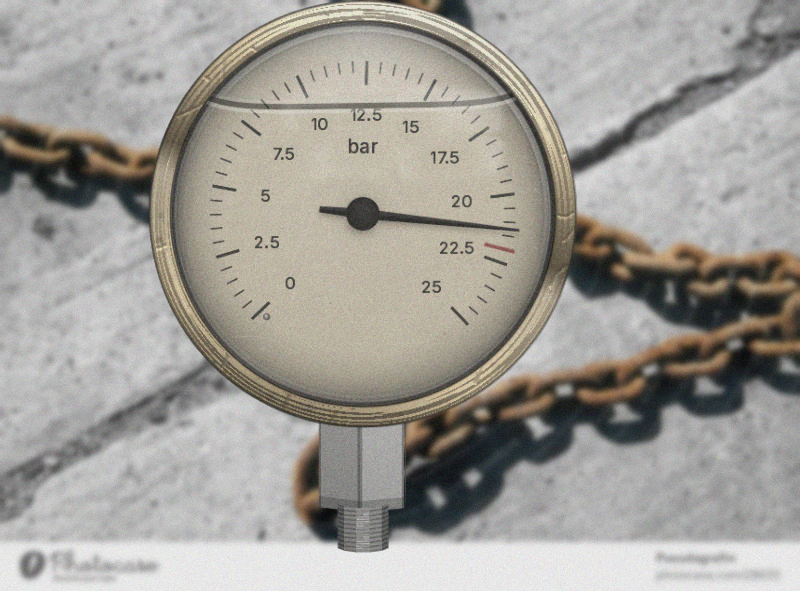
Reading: bar 21.25
